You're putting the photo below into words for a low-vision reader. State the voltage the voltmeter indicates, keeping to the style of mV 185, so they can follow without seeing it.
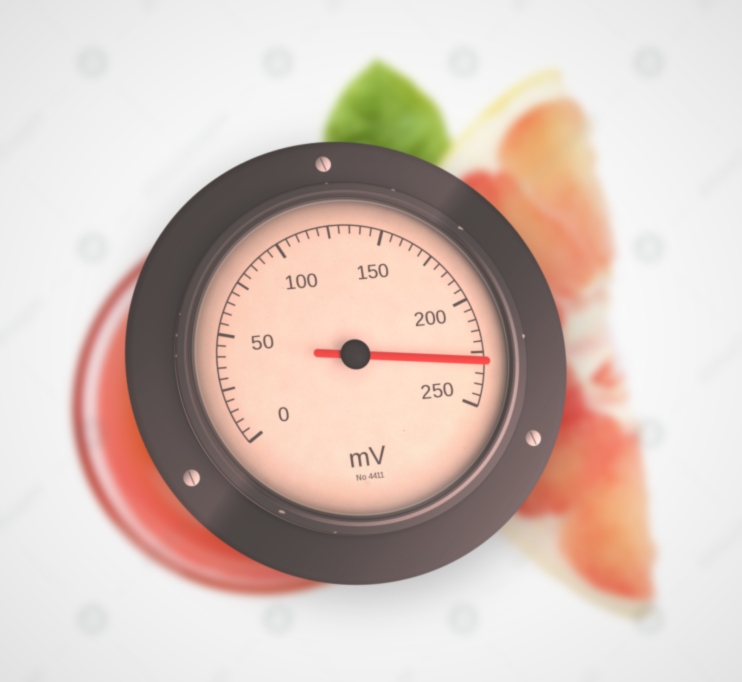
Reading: mV 230
